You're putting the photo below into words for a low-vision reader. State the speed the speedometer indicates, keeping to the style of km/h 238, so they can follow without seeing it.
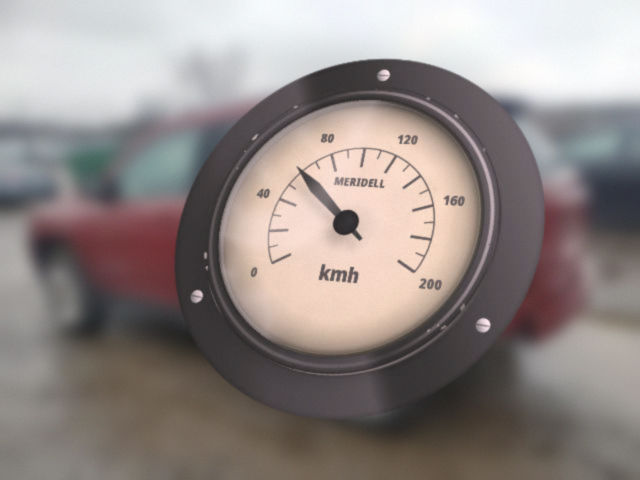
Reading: km/h 60
